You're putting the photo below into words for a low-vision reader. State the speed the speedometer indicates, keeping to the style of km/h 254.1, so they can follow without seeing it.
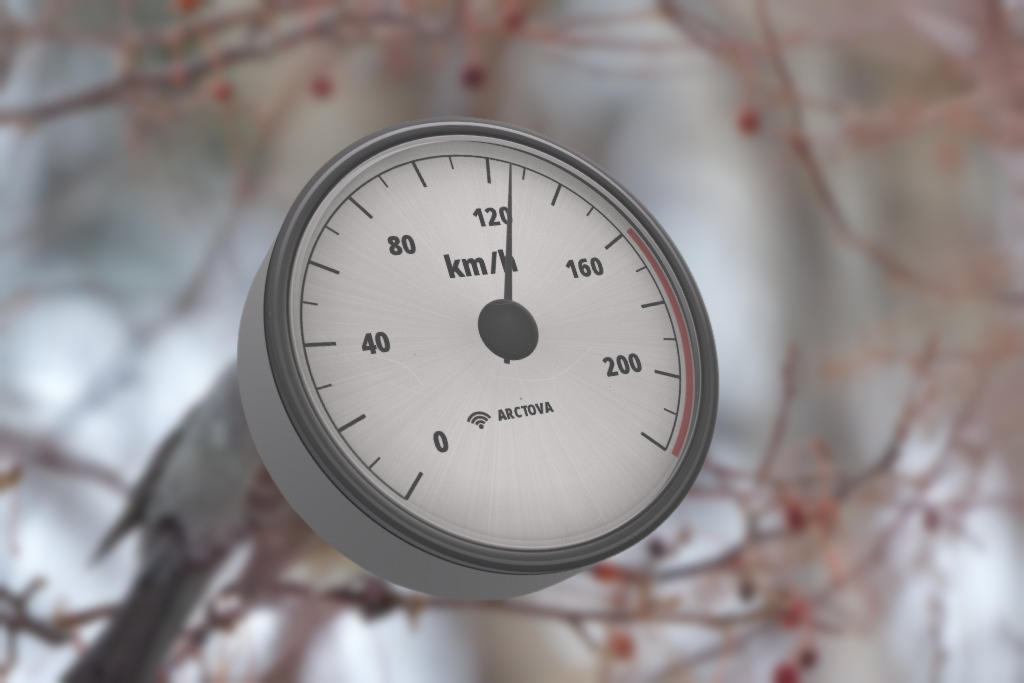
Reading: km/h 125
